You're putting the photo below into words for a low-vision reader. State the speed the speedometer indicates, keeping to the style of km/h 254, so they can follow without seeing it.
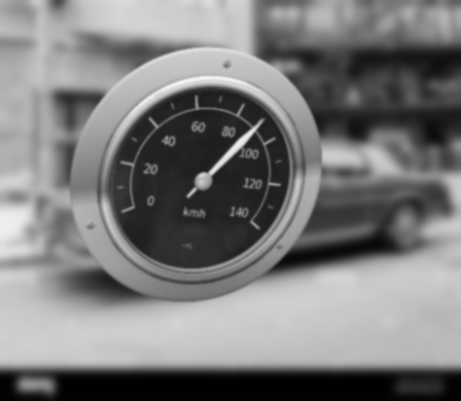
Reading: km/h 90
